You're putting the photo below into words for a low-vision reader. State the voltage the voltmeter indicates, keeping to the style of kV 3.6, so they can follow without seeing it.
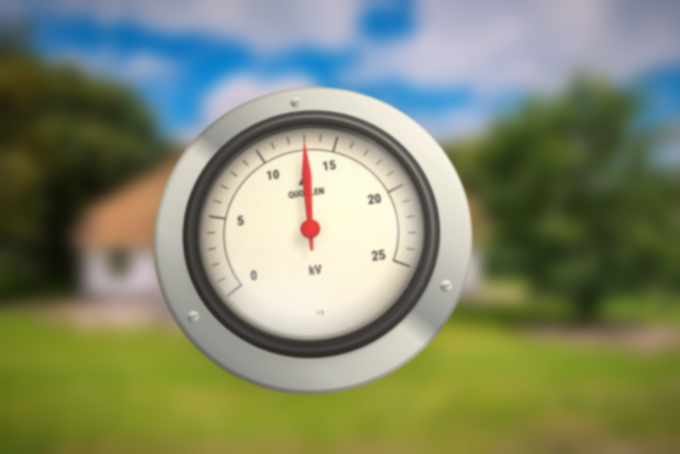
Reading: kV 13
